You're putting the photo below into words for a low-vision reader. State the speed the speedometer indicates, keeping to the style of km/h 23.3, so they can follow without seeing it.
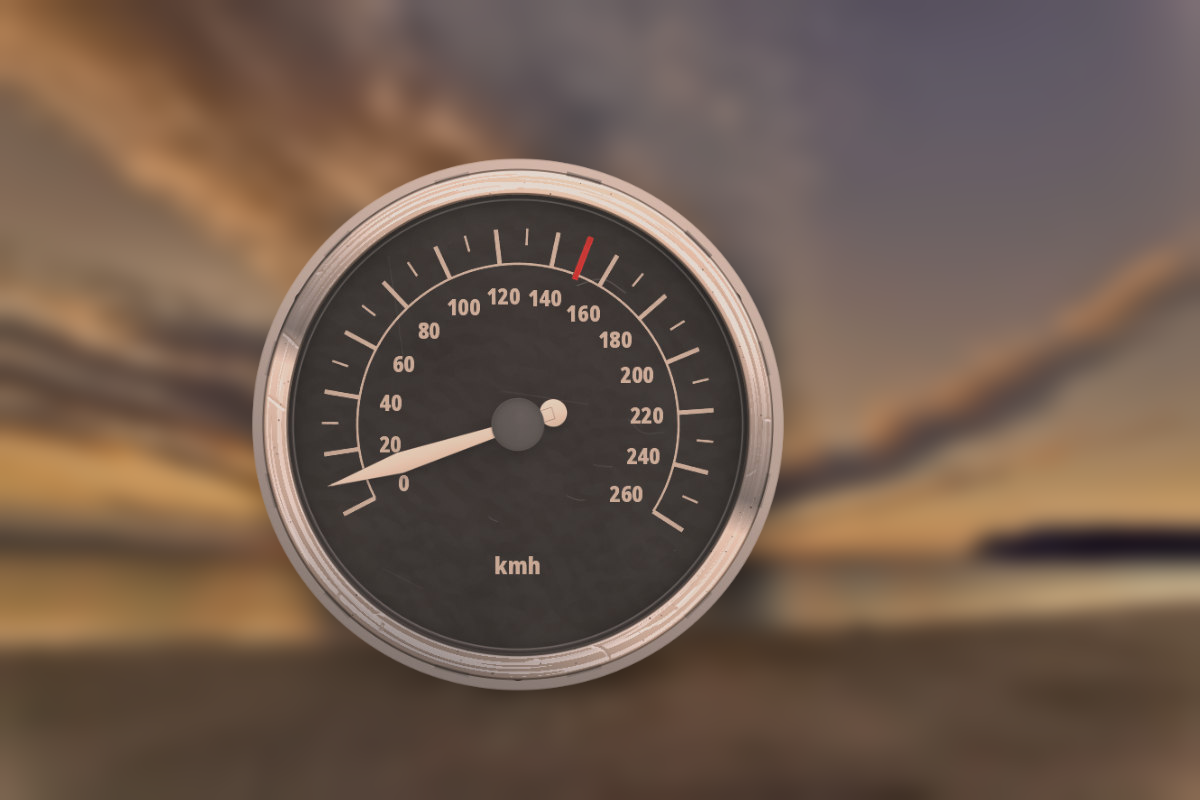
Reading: km/h 10
